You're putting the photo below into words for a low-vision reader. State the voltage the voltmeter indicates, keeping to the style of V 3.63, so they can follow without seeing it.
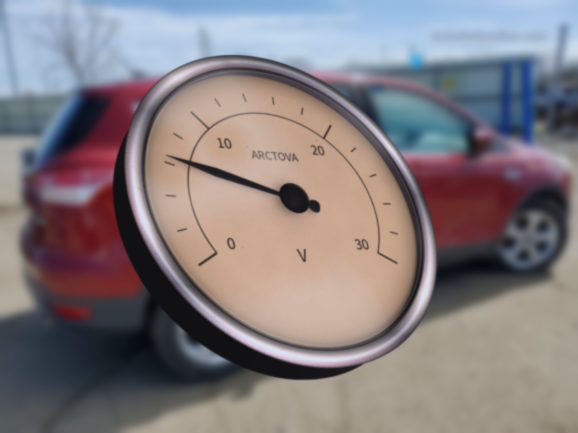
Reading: V 6
